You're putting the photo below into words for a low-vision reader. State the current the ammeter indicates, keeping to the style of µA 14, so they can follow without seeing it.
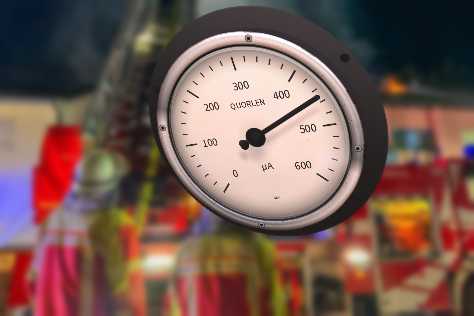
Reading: µA 450
